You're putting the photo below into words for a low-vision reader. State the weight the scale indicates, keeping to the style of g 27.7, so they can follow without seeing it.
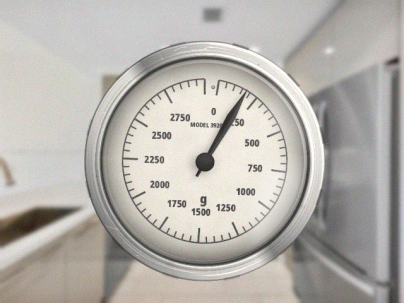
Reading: g 175
